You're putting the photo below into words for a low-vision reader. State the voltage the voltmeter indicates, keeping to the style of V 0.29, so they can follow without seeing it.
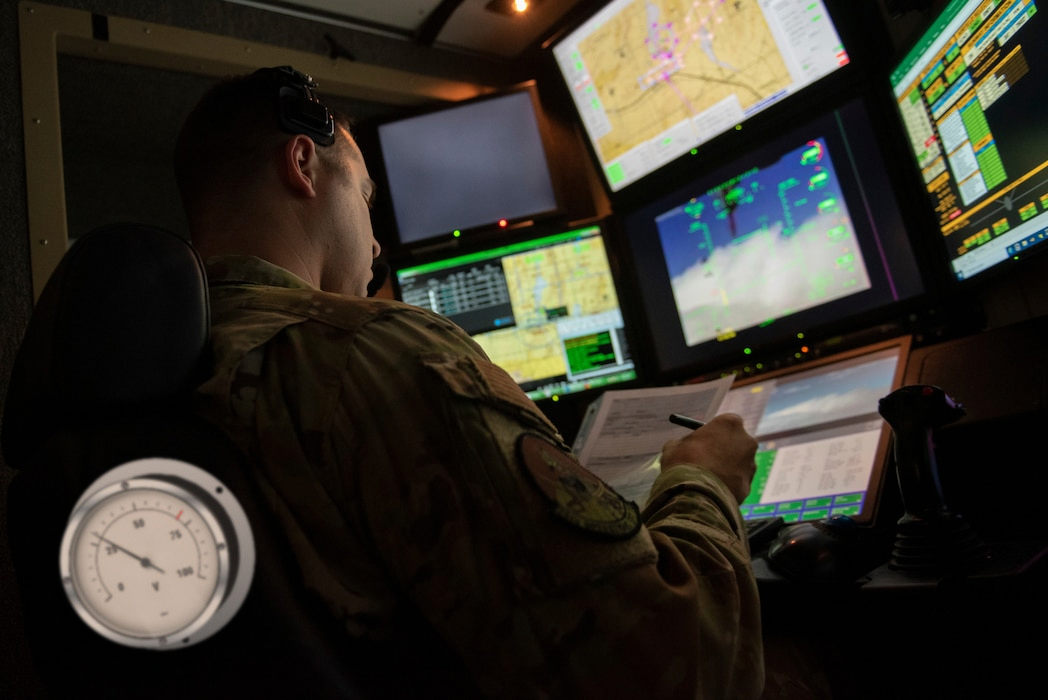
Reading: V 30
